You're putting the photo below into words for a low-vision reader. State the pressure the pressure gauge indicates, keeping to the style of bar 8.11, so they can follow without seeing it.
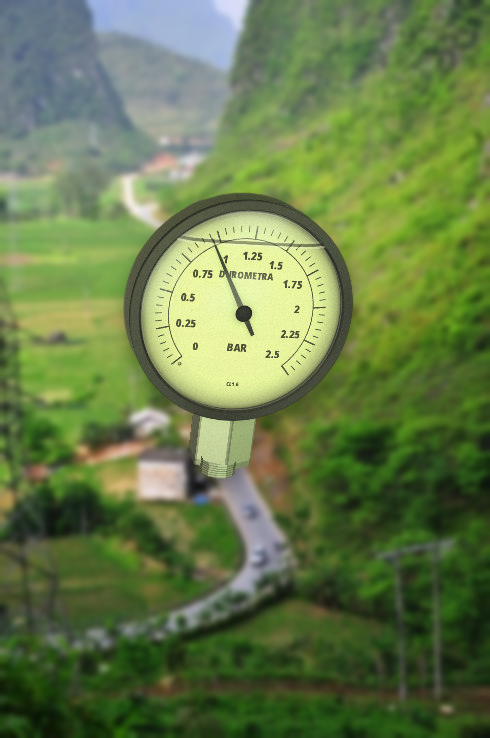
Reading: bar 0.95
